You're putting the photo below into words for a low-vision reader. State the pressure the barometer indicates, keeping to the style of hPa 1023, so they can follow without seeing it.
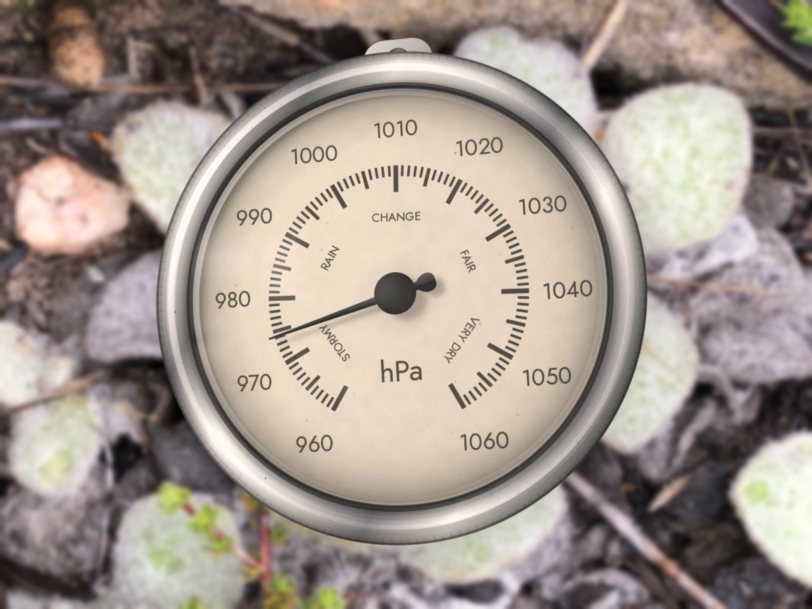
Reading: hPa 974
